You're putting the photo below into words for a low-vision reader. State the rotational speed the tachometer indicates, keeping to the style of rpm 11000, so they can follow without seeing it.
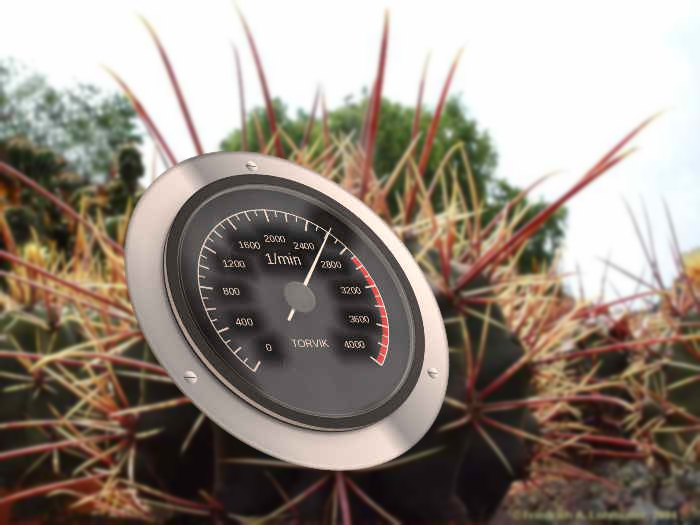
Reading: rpm 2600
